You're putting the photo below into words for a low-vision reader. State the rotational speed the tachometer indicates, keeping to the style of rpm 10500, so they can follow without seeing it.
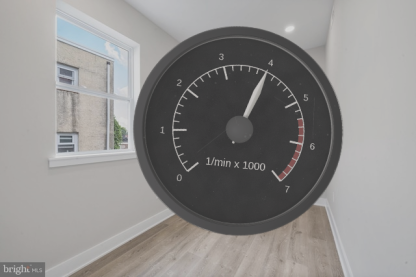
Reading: rpm 4000
